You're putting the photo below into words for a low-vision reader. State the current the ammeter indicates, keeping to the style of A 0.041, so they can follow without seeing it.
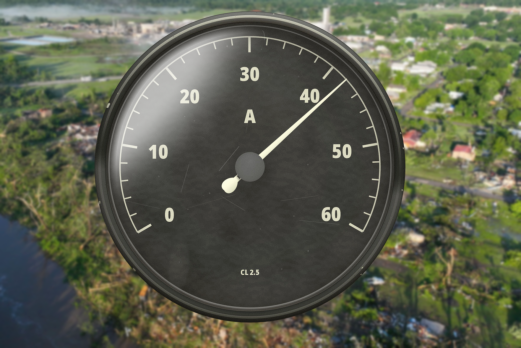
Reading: A 42
